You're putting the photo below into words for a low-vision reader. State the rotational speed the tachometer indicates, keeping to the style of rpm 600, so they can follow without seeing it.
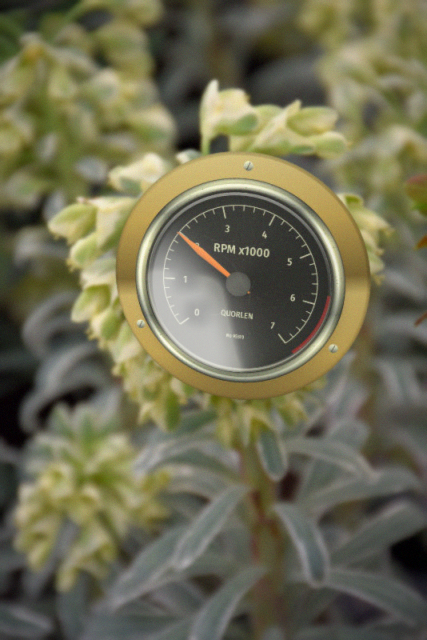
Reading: rpm 2000
